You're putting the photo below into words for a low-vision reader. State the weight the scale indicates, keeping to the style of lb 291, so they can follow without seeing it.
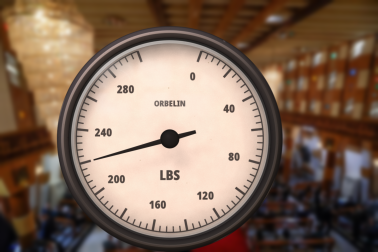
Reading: lb 220
